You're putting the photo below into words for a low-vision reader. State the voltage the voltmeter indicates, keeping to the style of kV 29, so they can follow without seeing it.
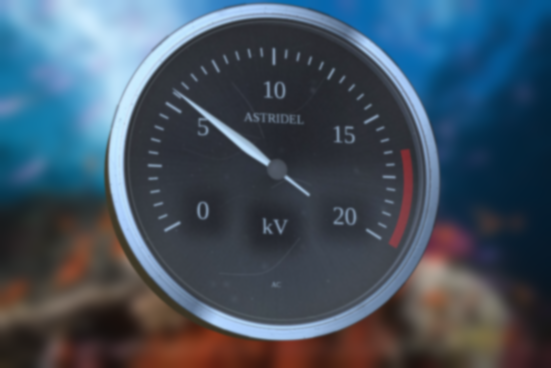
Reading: kV 5.5
